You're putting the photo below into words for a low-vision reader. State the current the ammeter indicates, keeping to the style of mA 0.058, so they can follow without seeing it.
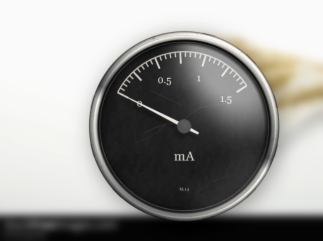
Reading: mA 0
